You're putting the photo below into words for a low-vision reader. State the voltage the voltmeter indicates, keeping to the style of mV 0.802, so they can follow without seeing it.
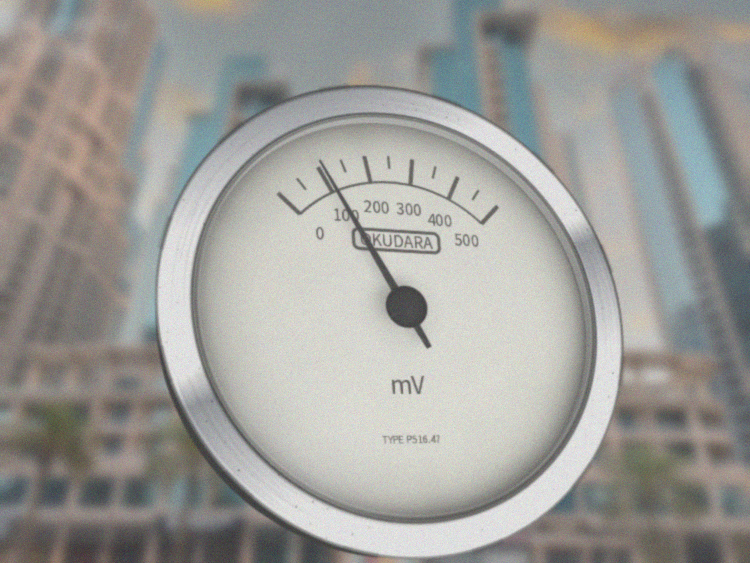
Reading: mV 100
